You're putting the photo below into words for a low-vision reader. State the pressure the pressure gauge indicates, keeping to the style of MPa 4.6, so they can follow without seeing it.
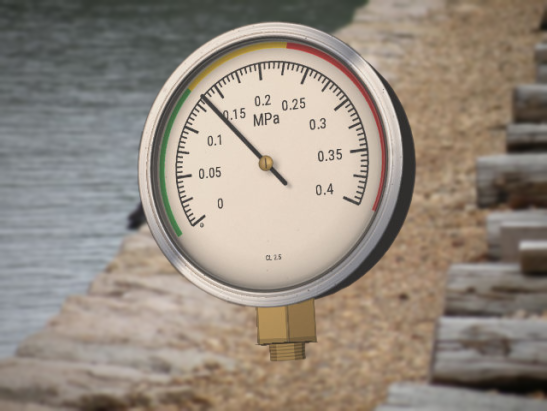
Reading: MPa 0.135
